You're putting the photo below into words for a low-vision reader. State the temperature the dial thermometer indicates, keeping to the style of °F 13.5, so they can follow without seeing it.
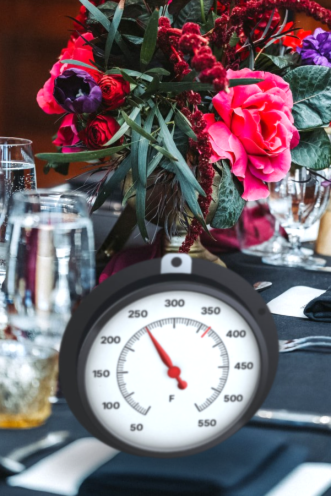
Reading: °F 250
